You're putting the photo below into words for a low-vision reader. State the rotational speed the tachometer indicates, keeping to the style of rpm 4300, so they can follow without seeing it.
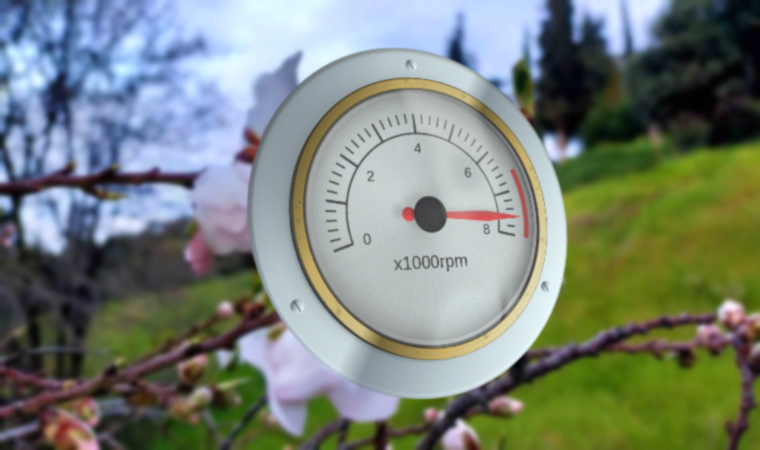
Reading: rpm 7600
